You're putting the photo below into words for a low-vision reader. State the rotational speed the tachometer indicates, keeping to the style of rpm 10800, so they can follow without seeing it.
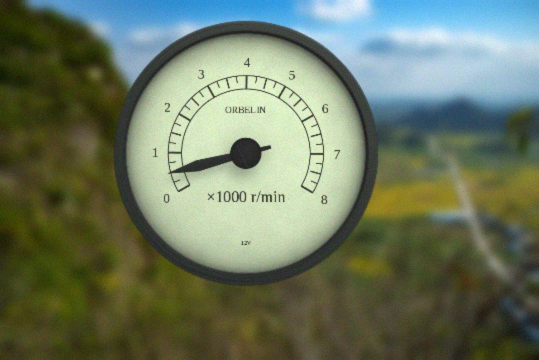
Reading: rpm 500
